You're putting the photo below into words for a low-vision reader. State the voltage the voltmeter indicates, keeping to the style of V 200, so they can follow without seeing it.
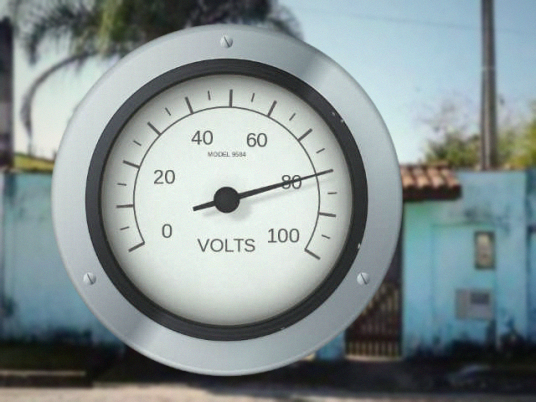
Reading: V 80
